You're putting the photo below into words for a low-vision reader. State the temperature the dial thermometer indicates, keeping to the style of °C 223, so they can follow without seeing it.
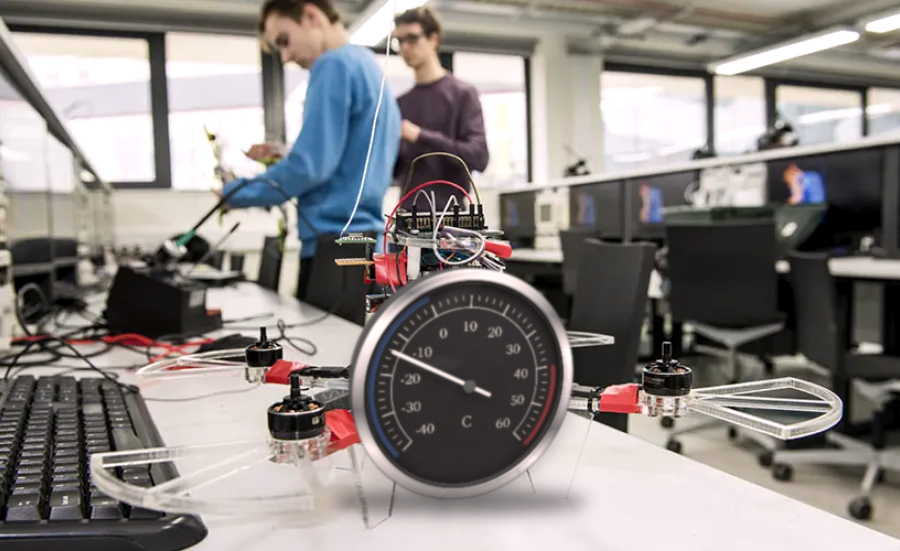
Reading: °C -14
